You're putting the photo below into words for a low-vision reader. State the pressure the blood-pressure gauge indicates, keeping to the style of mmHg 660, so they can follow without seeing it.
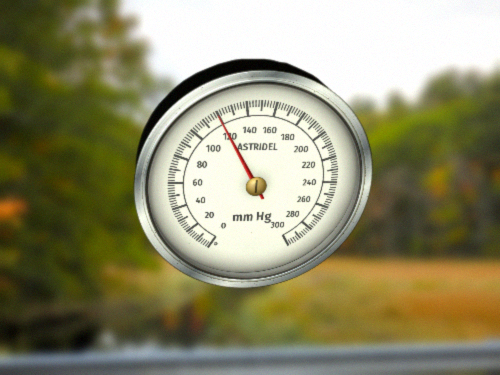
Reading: mmHg 120
